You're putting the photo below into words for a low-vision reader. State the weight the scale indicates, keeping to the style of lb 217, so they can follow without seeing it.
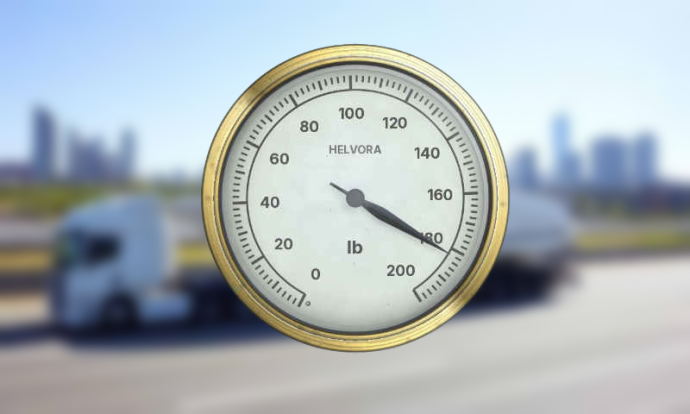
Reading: lb 182
